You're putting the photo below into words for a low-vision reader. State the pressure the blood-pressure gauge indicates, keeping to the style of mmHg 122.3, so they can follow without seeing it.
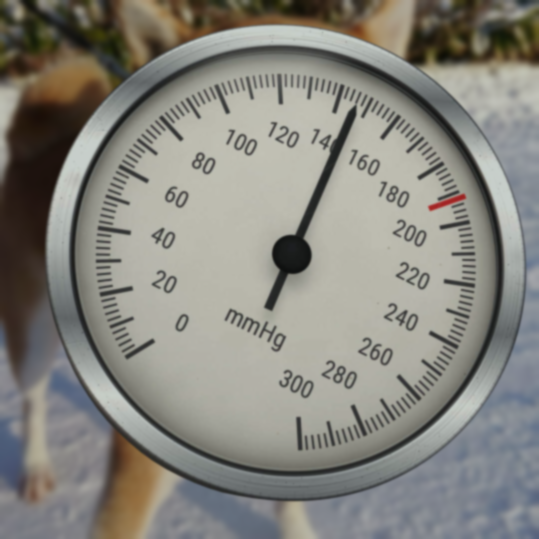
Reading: mmHg 146
